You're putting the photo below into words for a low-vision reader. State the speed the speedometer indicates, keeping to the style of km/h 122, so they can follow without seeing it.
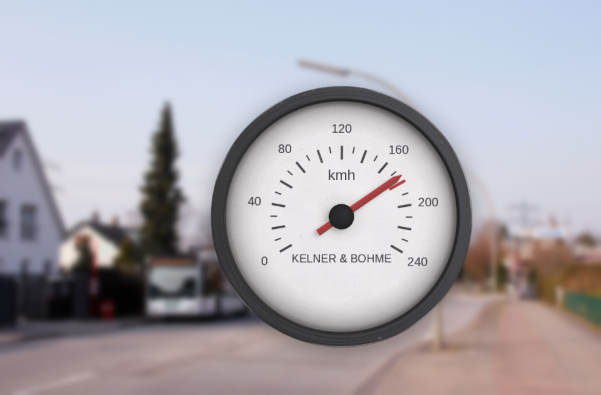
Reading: km/h 175
